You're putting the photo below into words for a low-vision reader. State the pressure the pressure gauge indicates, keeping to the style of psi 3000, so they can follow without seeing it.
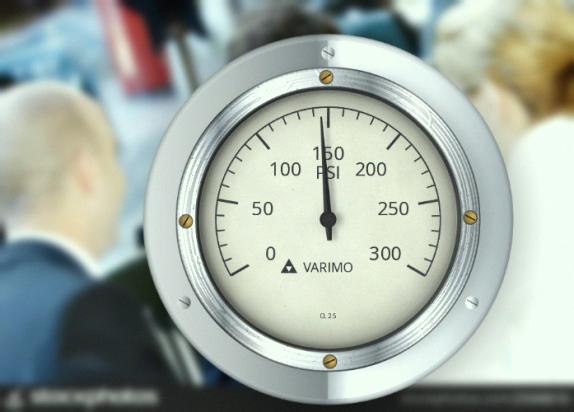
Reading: psi 145
